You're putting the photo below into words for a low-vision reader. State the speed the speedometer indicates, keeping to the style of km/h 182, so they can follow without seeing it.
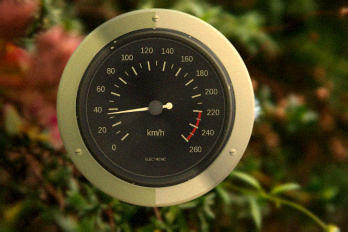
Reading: km/h 35
